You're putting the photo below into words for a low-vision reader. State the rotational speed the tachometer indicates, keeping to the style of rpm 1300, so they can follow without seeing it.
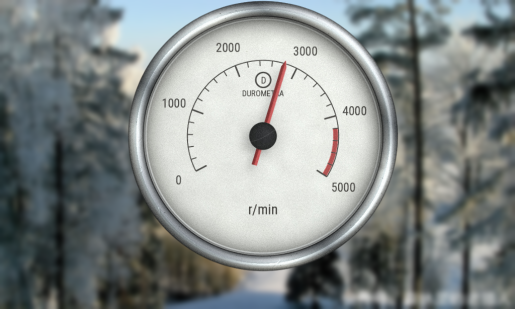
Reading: rpm 2800
